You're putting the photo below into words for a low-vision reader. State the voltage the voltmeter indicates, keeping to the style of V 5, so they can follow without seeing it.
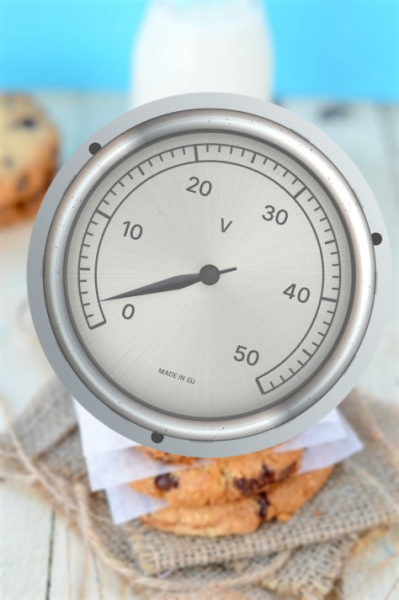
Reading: V 2
